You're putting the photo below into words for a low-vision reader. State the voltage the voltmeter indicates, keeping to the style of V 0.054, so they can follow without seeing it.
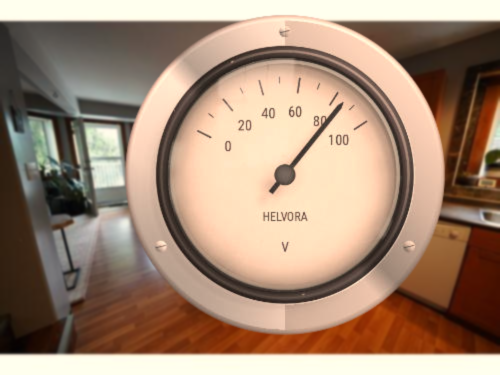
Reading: V 85
